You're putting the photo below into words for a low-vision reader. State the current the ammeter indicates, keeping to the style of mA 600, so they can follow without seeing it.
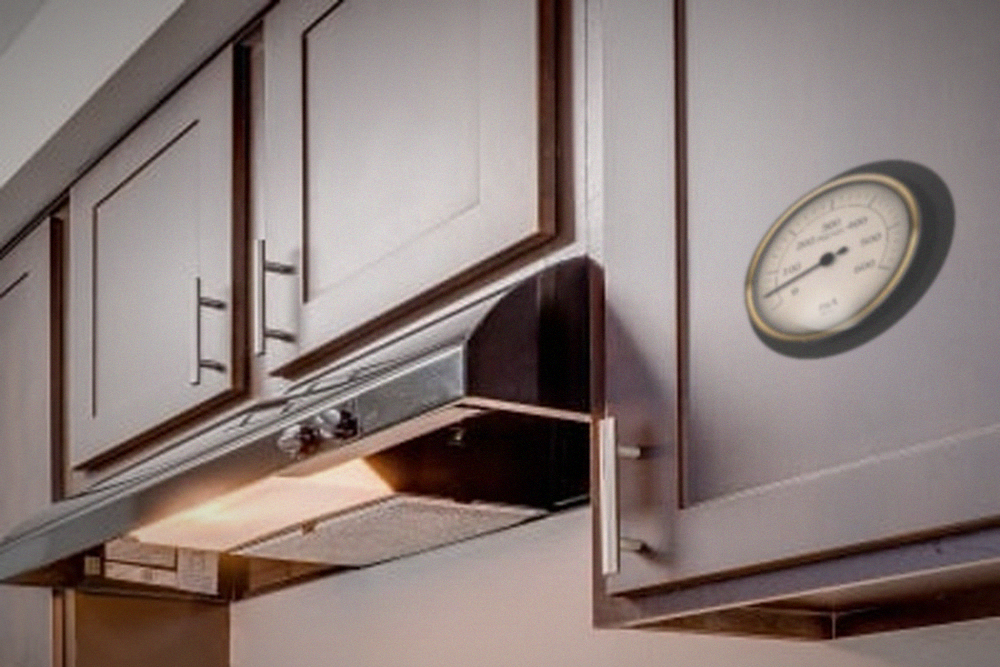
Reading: mA 40
